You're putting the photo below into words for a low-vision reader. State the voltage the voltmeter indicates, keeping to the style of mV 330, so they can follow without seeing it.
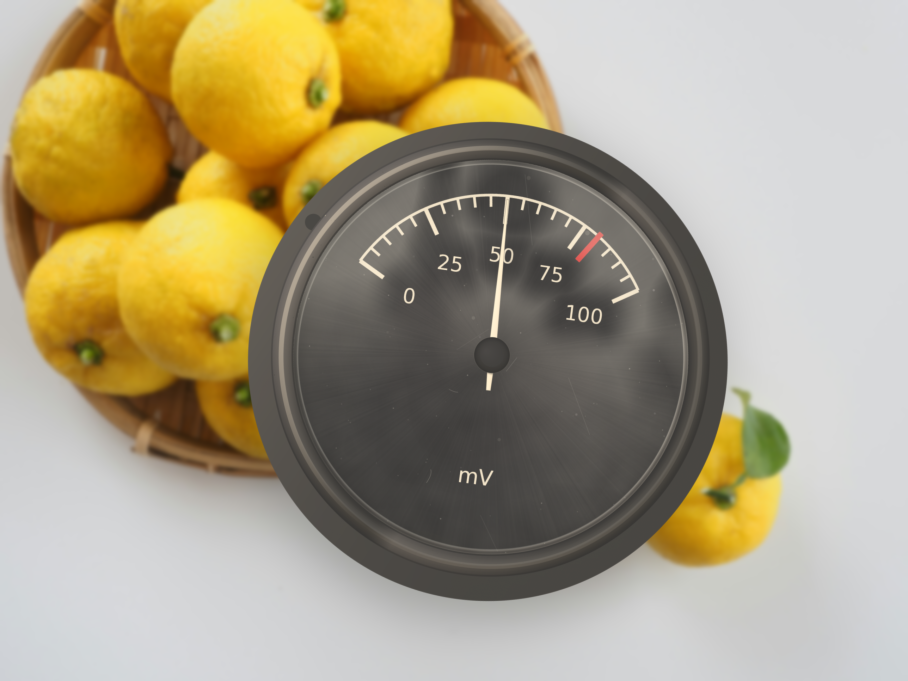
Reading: mV 50
